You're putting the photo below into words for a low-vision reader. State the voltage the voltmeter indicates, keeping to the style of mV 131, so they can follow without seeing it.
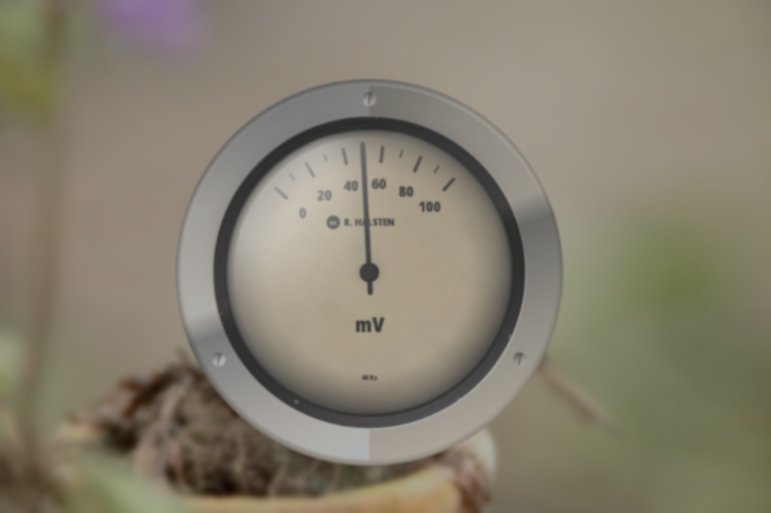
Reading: mV 50
